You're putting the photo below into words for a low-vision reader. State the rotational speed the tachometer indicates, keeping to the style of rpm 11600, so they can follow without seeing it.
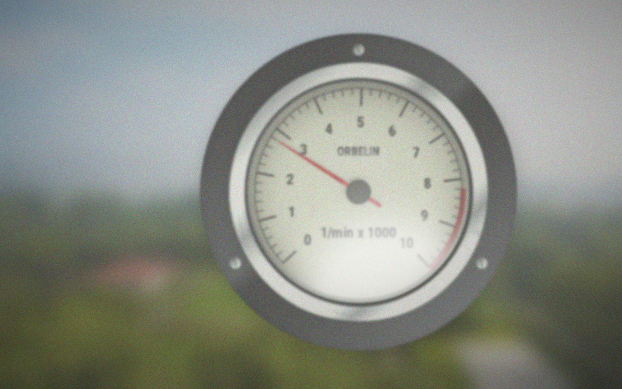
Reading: rpm 2800
